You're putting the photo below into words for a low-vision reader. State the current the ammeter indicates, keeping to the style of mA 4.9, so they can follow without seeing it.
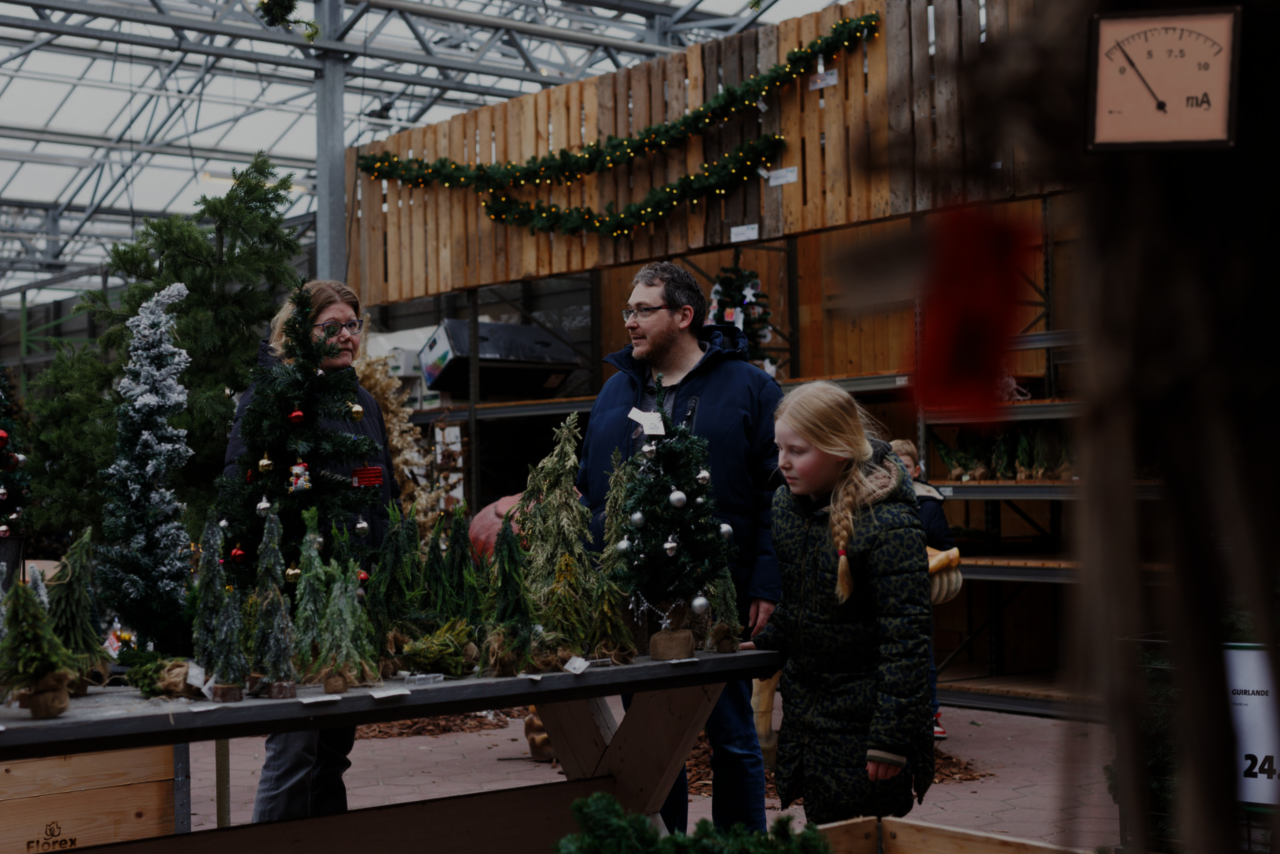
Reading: mA 2.5
